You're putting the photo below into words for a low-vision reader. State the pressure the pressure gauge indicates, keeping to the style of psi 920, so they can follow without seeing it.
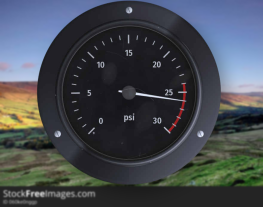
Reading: psi 26
